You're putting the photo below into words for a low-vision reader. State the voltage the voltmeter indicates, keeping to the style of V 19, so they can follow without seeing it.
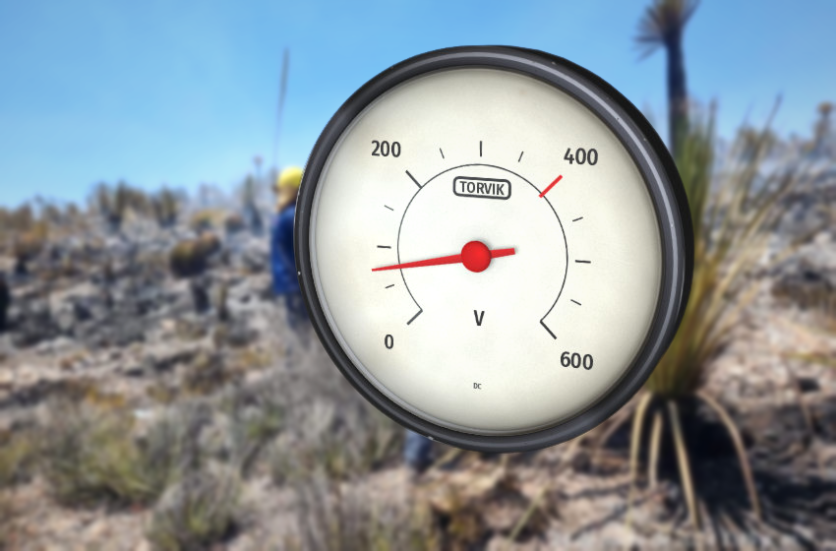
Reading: V 75
